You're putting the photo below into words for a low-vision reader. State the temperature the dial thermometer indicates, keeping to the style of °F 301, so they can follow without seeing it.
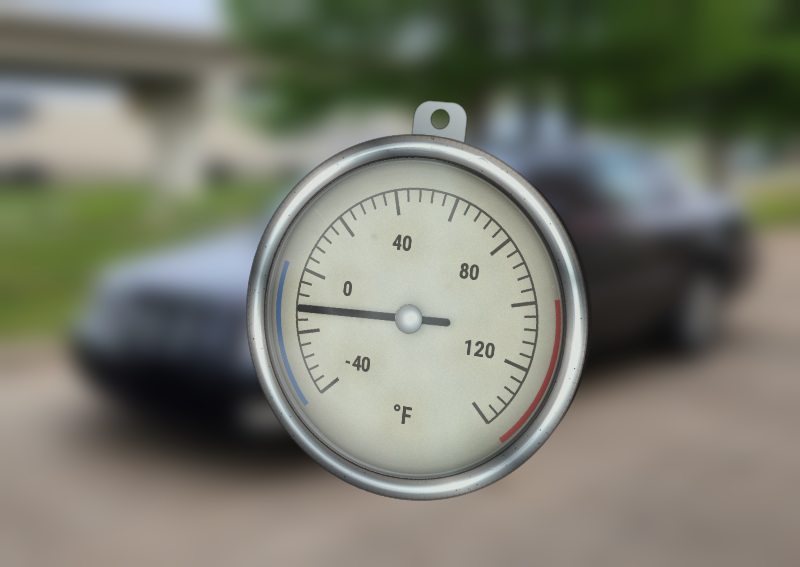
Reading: °F -12
